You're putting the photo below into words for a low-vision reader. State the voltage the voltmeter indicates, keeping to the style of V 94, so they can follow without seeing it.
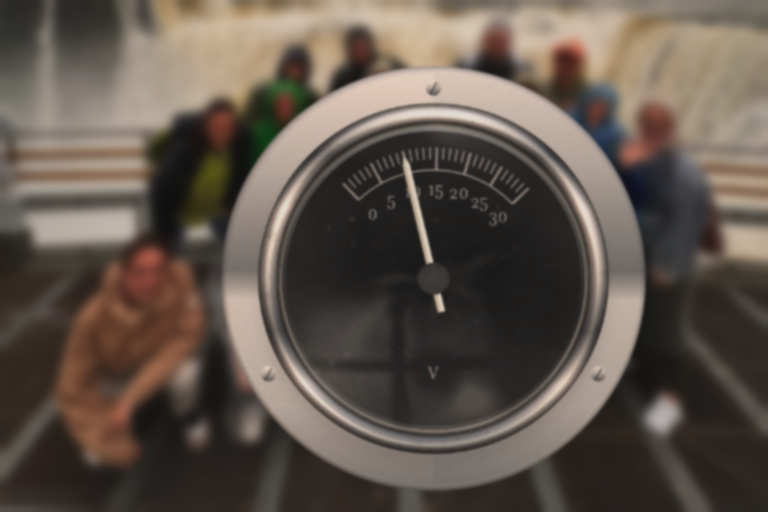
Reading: V 10
